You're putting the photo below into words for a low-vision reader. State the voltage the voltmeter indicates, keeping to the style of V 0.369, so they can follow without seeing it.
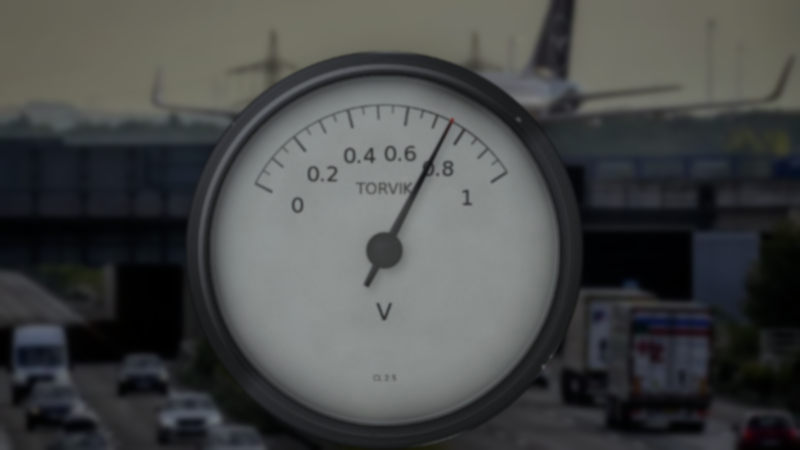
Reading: V 0.75
